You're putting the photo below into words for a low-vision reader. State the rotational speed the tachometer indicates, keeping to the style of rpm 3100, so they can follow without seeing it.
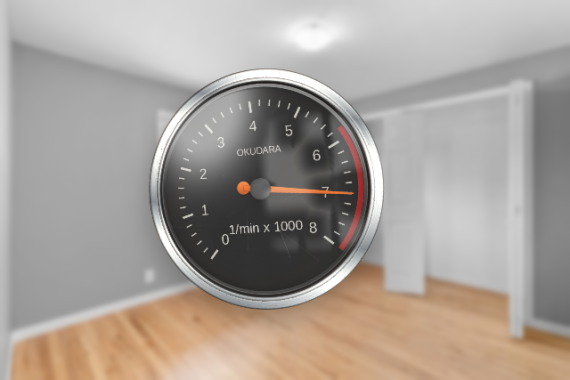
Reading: rpm 7000
